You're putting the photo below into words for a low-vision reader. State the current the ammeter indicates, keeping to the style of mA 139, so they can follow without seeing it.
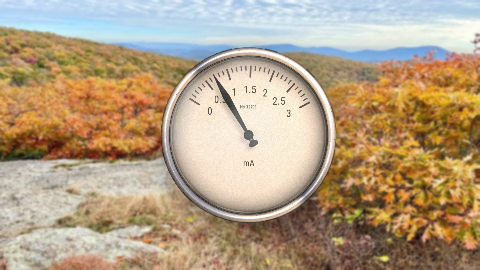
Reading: mA 0.7
